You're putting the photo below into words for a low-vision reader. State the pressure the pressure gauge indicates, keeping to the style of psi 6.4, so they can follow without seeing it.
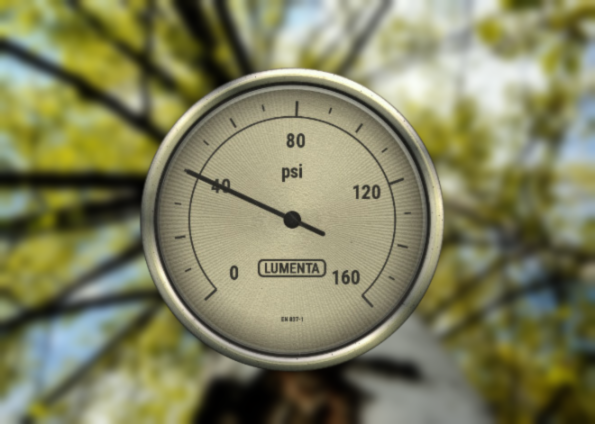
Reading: psi 40
